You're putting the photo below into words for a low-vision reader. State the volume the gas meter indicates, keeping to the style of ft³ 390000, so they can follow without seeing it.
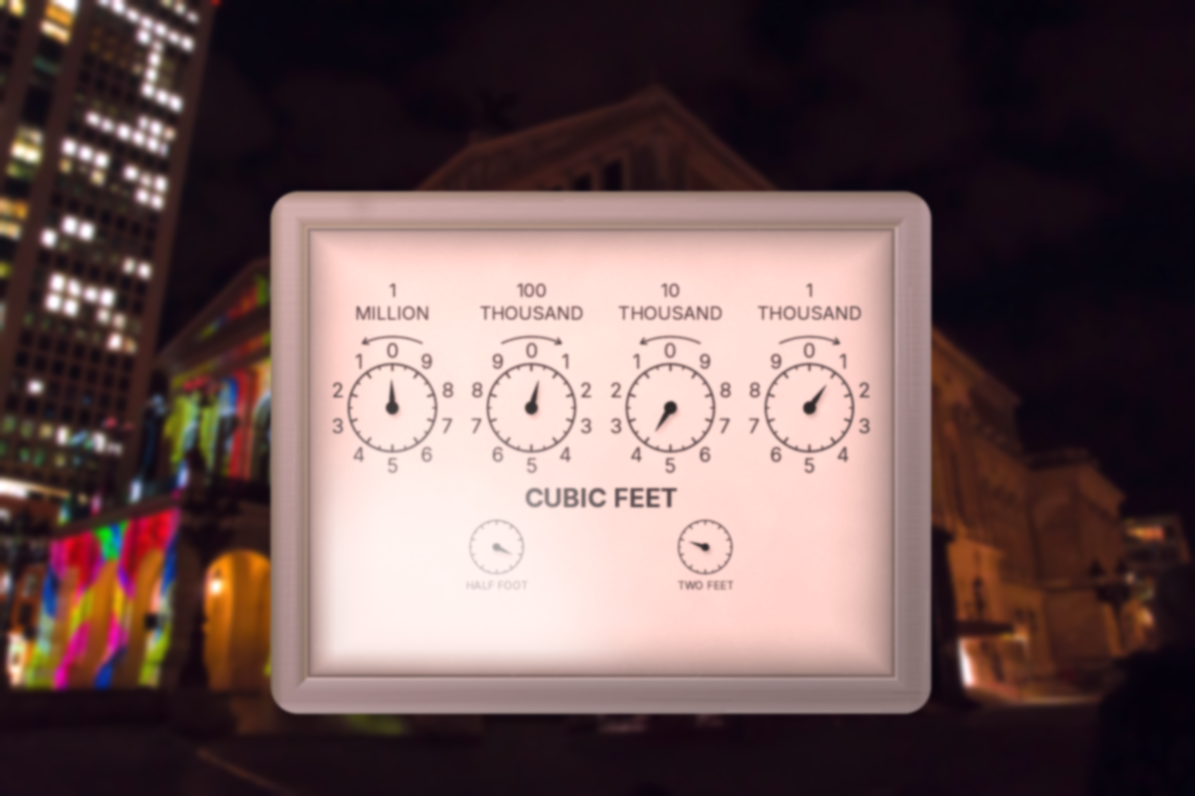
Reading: ft³ 4100
